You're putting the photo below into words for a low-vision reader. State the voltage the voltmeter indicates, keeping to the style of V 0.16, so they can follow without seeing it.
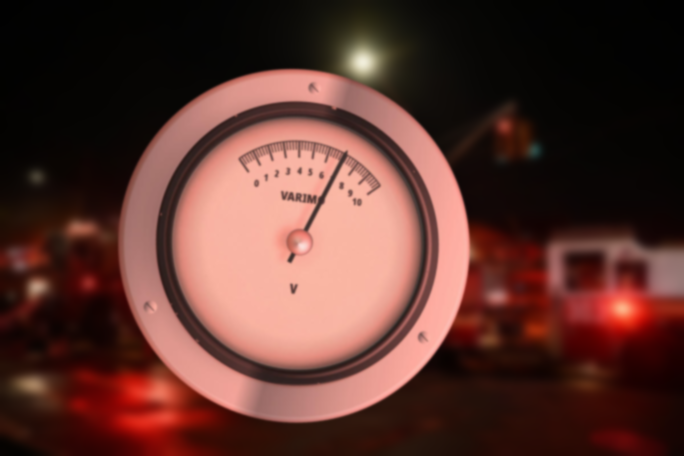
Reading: V 7
